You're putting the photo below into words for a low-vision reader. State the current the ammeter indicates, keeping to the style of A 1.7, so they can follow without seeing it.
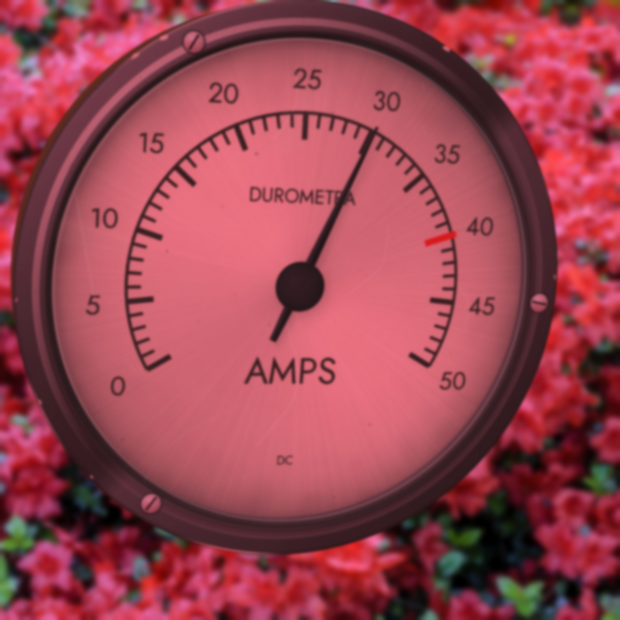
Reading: A 30
